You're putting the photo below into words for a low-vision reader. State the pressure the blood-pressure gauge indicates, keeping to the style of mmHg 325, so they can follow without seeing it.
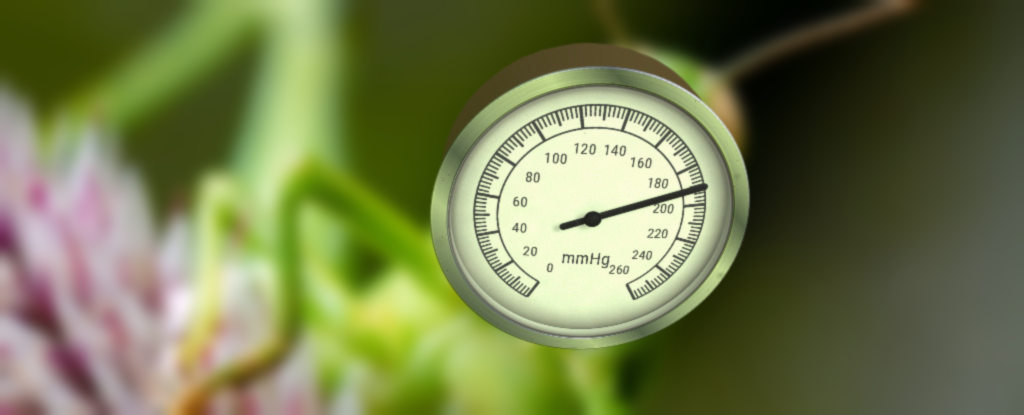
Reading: mmHg 190
